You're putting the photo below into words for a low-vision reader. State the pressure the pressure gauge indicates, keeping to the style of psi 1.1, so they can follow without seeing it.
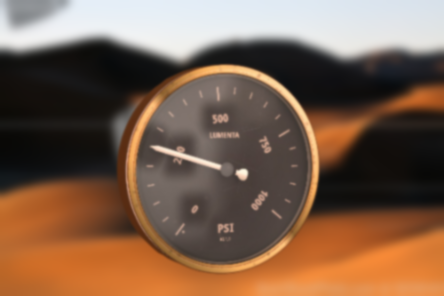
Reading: psi 250
